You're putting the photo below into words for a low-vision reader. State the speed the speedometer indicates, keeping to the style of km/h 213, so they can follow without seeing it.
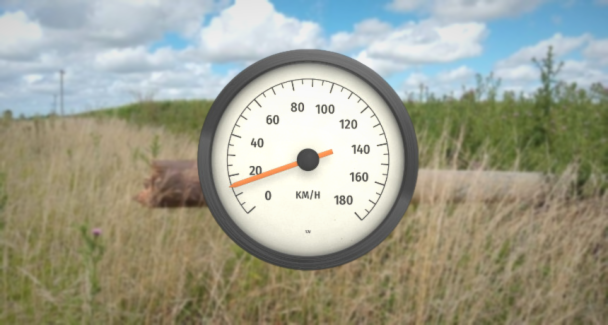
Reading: km/h 15
